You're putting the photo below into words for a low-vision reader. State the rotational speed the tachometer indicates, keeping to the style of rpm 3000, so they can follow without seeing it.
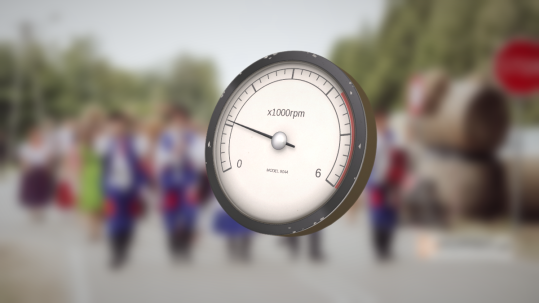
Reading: rpm 1100
